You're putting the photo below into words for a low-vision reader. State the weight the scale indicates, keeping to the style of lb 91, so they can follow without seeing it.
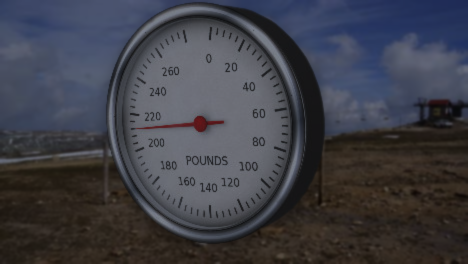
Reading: lb 212
